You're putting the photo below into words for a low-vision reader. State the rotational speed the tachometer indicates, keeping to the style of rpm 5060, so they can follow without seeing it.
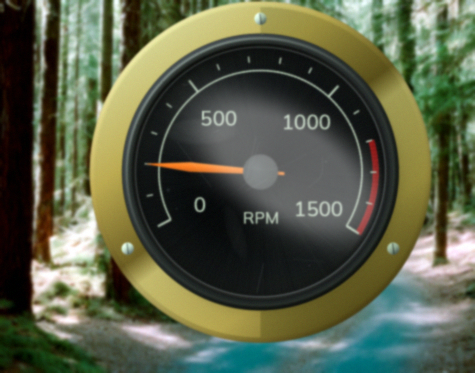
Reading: rpm 200
